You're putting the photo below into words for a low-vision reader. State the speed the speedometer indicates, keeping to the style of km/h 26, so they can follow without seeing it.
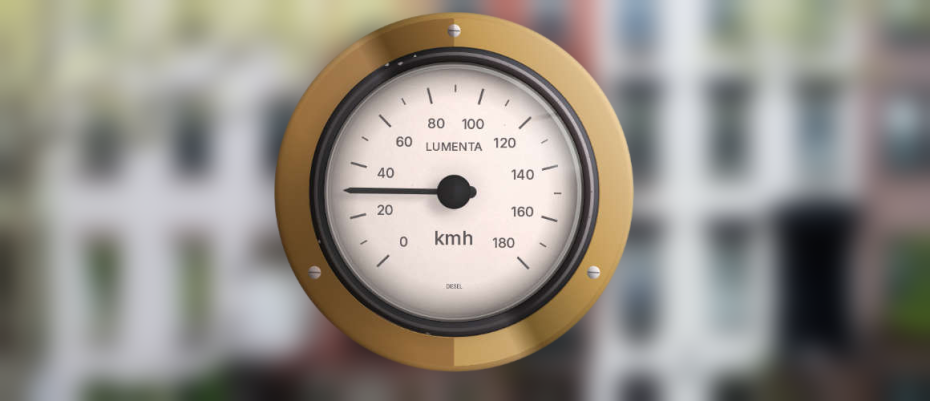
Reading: km/h 30
